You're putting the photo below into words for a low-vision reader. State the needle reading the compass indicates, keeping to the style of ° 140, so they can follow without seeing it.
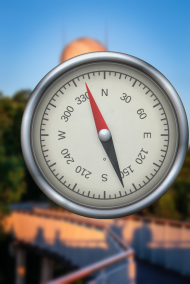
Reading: ° 340
